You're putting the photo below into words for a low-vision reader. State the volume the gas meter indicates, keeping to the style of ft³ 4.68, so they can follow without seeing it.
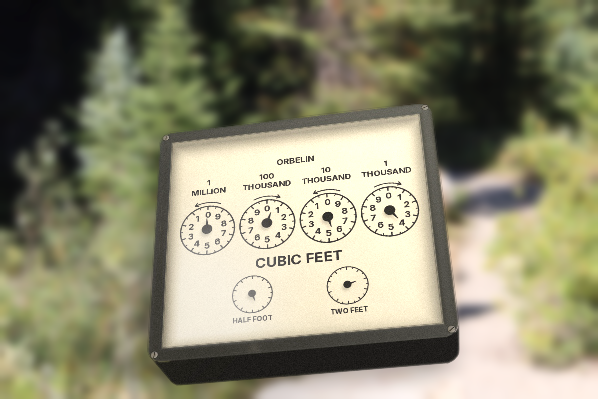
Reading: ft³ 5400
